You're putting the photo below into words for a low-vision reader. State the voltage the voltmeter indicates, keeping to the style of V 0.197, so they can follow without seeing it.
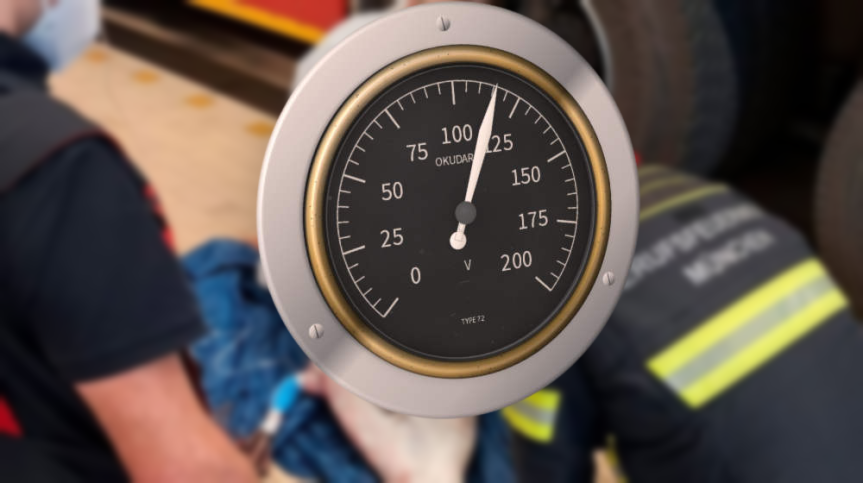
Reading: V 115
